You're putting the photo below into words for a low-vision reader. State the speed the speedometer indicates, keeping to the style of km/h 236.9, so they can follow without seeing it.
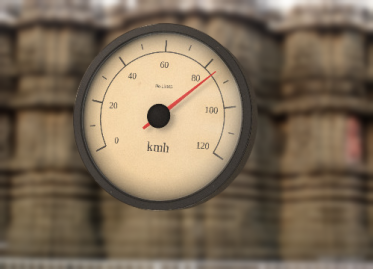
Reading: km/h 85
